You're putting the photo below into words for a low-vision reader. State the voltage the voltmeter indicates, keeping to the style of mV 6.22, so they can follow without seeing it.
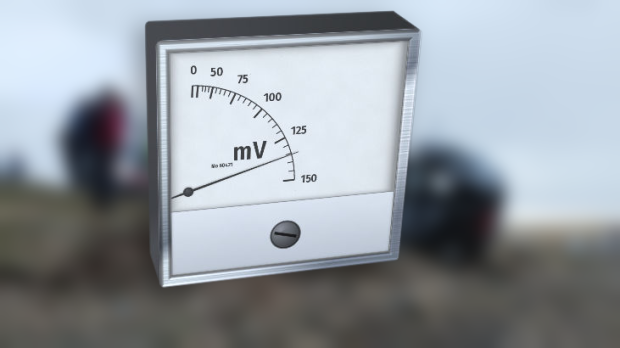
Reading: mV 135
